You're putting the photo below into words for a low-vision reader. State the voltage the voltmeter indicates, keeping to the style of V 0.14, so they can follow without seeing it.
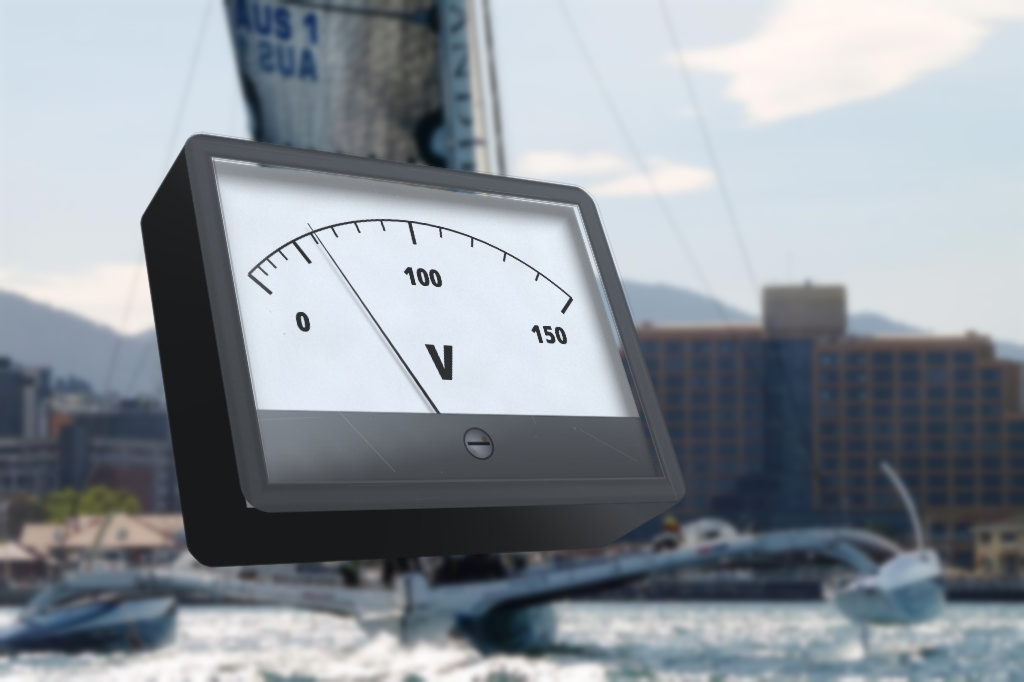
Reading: V 60
